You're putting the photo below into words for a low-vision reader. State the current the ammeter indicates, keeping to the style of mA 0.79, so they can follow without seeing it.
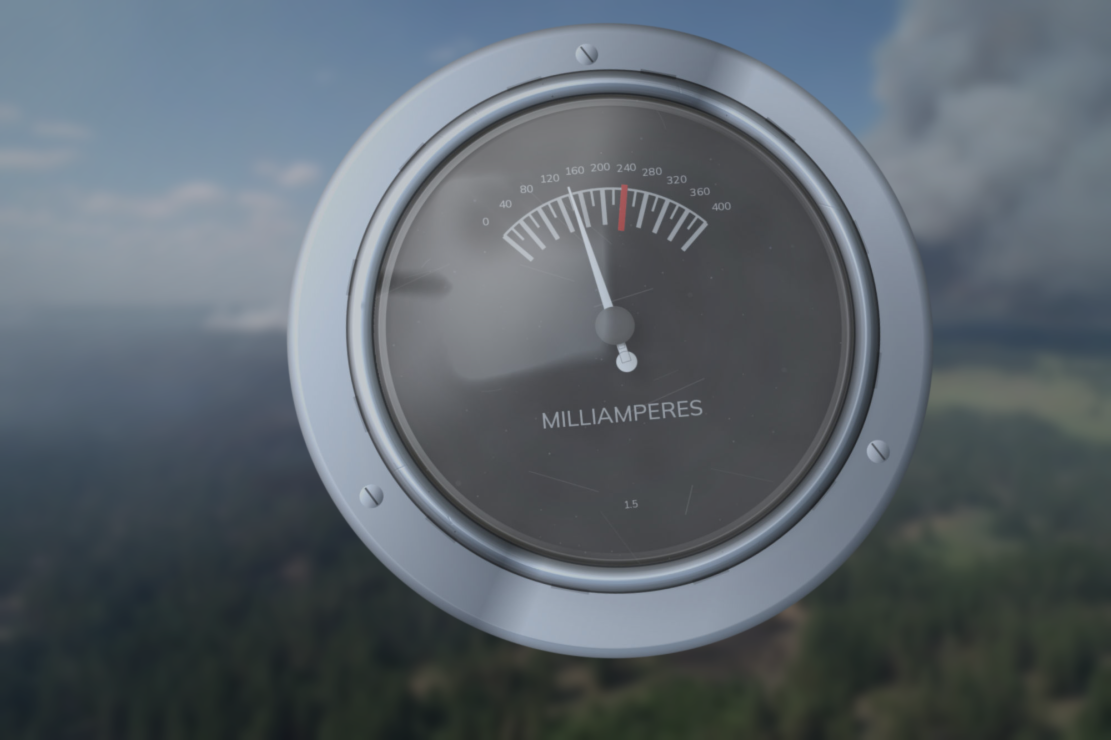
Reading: mA 140
